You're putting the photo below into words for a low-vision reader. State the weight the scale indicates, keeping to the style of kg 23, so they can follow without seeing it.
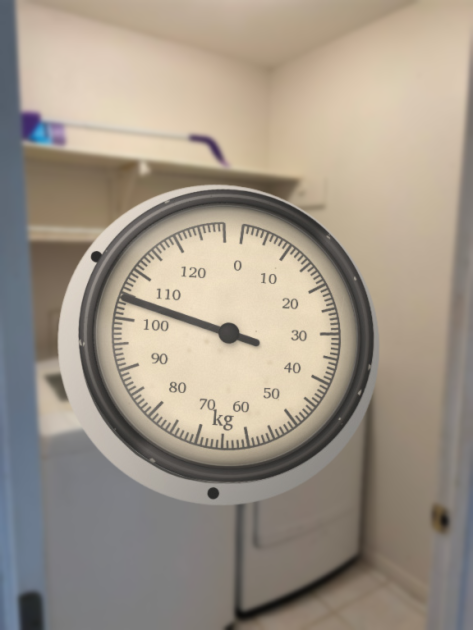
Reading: kg 104
